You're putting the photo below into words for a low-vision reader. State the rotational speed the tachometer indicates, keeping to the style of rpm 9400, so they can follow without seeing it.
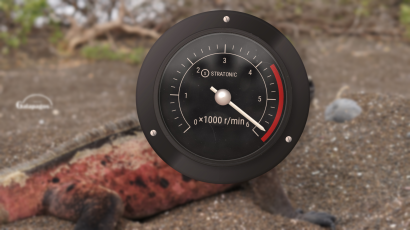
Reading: rpm 5800
